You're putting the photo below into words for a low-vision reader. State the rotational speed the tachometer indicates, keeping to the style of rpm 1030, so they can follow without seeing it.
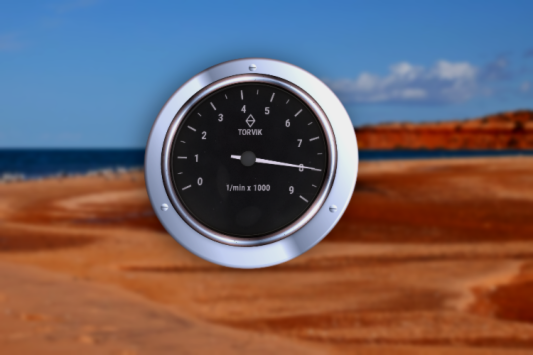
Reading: rpm 8000
